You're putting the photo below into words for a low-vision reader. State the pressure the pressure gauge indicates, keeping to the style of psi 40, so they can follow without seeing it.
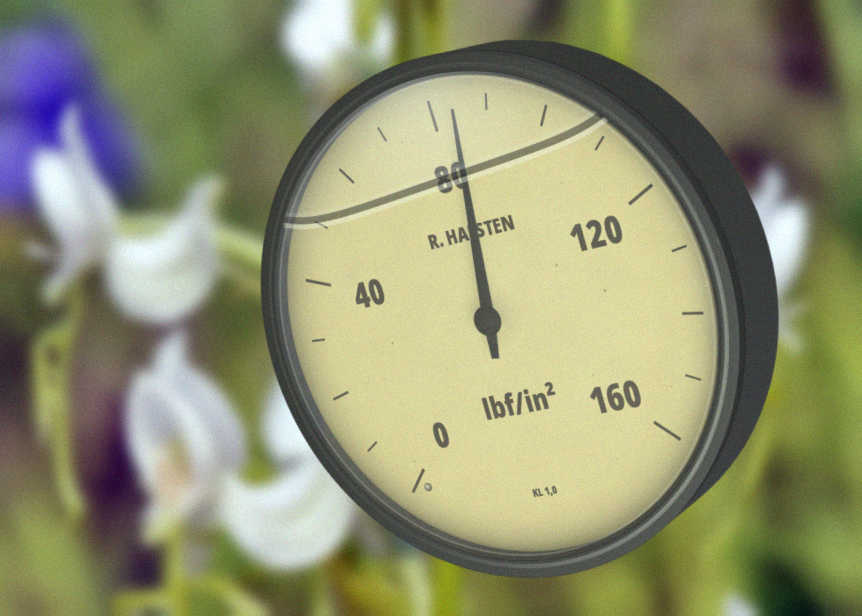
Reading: psi 85
